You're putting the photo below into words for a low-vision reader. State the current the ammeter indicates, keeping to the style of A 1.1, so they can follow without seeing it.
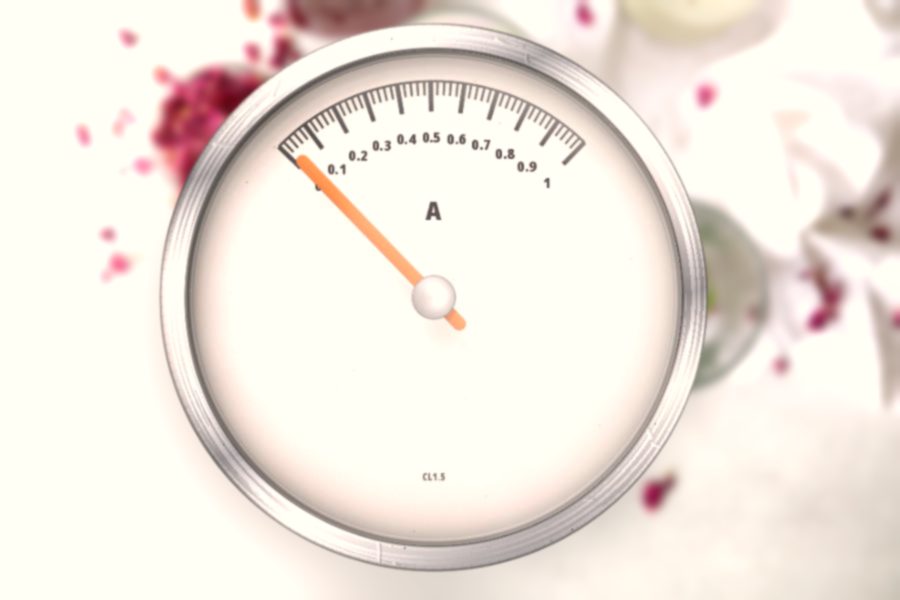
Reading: A 0.02
